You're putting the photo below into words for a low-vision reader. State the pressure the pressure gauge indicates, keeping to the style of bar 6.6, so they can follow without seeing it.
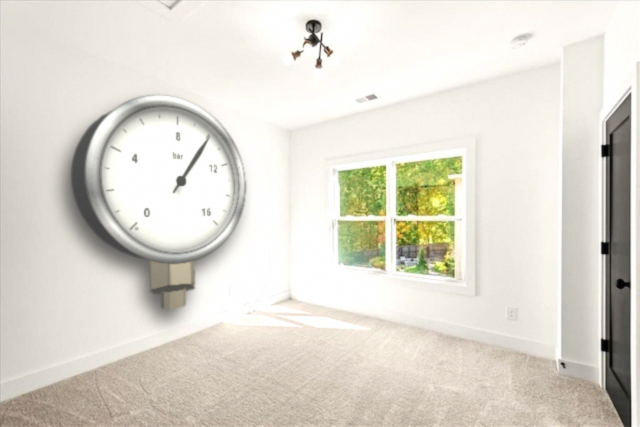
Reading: bar 10
